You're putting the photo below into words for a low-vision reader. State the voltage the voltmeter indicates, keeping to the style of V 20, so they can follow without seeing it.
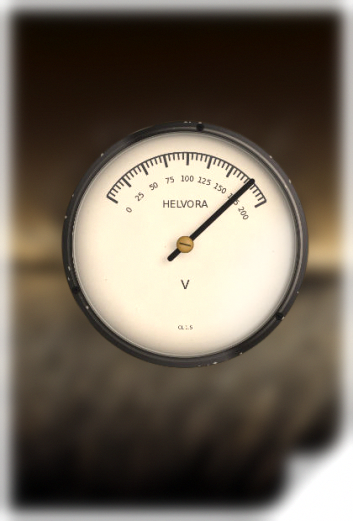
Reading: V 175
